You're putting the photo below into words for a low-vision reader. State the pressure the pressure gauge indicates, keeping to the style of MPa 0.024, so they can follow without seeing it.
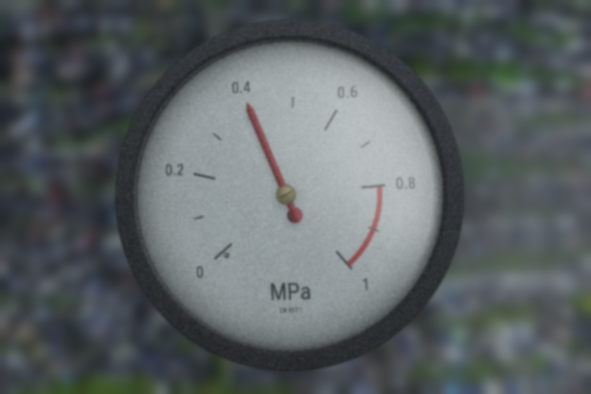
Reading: MPa 0.4
